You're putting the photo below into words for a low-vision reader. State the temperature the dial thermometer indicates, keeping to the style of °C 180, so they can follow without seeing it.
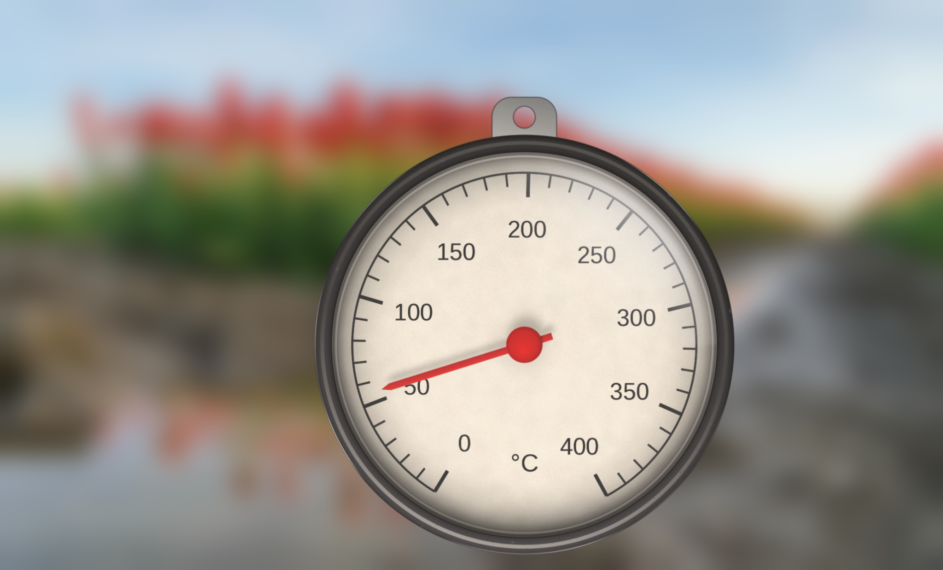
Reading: °C 55
